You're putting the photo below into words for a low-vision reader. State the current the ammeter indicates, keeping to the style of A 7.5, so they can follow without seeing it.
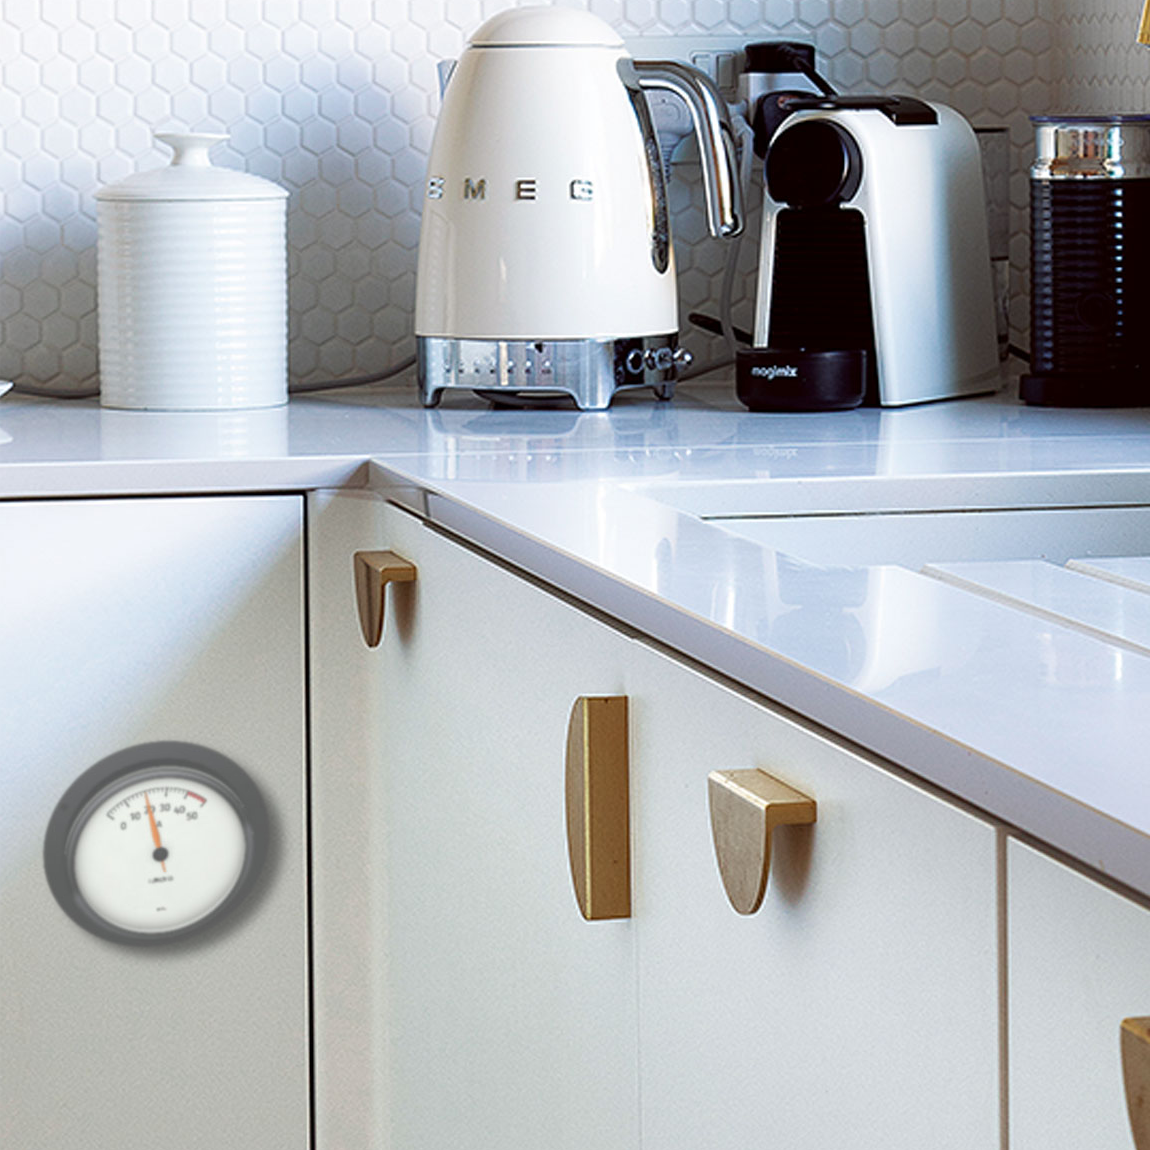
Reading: A 20
